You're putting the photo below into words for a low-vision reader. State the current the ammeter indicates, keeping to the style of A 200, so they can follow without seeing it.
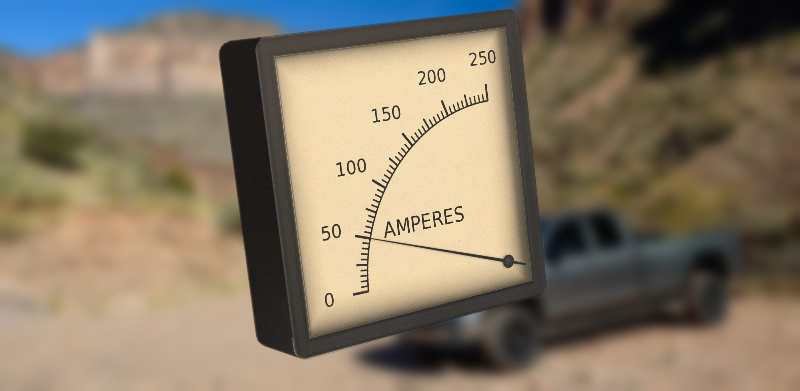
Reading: A 50
